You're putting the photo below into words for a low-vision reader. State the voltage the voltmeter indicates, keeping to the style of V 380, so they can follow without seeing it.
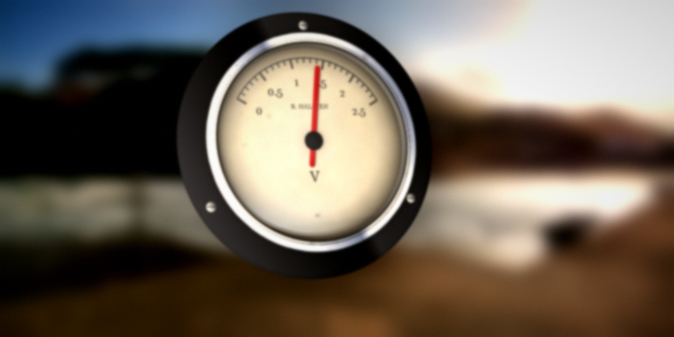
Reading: V 1.4
